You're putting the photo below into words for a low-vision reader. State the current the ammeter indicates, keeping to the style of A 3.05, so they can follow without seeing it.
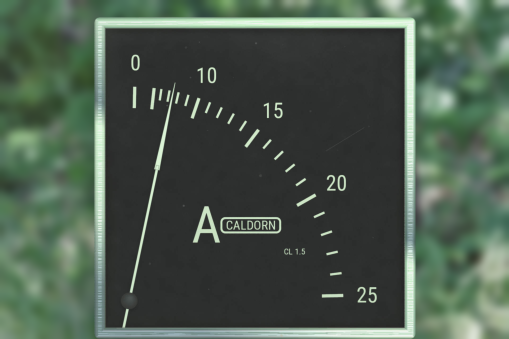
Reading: A 7.5
